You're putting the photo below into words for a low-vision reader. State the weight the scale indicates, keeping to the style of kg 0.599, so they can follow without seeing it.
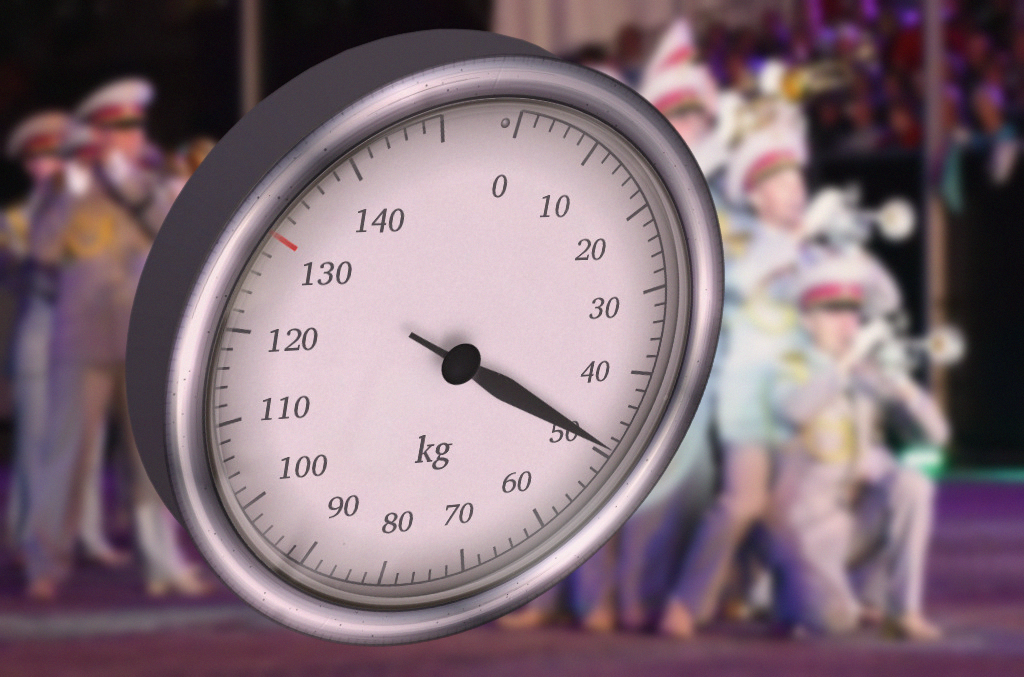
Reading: kg 49
